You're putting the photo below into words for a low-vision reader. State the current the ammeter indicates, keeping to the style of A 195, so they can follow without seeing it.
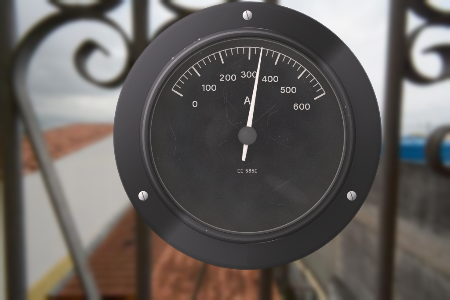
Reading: A 340
